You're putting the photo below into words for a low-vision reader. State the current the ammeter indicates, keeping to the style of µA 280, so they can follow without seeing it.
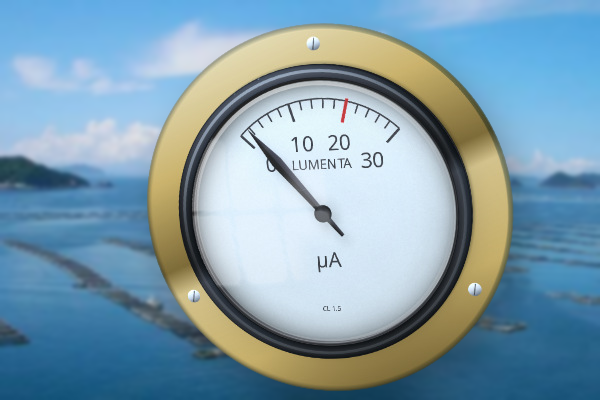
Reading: µA 2
